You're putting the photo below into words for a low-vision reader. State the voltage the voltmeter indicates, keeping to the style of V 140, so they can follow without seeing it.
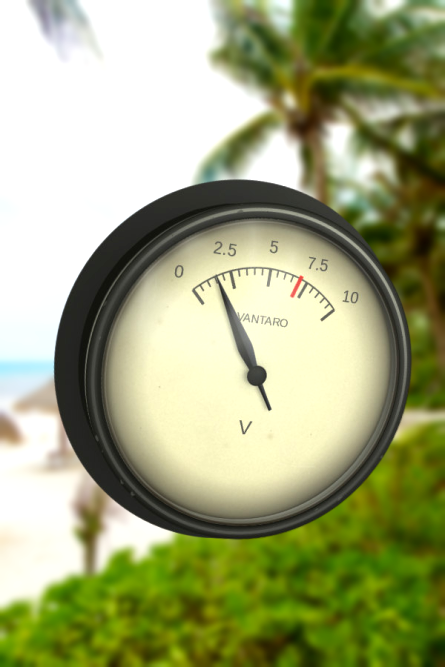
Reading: V 1.5
